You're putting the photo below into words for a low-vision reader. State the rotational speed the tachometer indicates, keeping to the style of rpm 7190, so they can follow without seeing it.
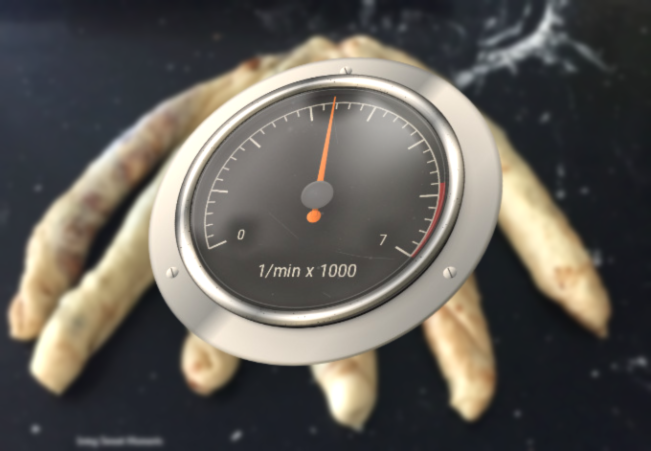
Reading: rpm 3400
